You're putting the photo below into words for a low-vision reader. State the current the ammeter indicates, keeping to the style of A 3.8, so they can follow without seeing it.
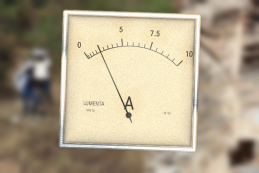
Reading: A 2.5
